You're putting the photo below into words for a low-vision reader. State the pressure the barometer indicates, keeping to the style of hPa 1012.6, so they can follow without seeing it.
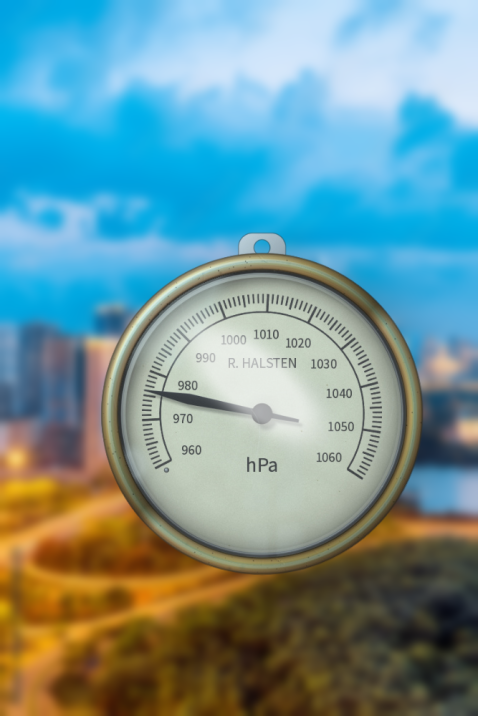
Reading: hPa 976
